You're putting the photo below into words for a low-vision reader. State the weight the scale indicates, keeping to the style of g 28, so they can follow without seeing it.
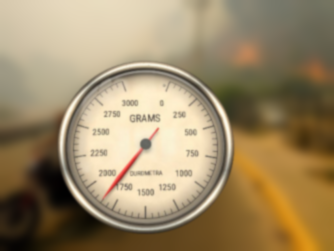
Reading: g 1850
